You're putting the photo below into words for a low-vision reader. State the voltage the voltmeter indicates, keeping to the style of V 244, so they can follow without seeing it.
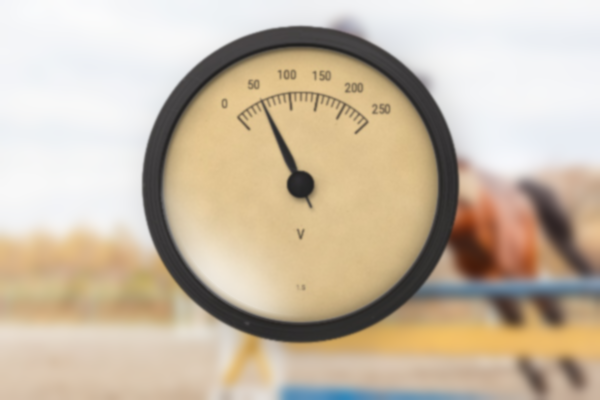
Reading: V 50
